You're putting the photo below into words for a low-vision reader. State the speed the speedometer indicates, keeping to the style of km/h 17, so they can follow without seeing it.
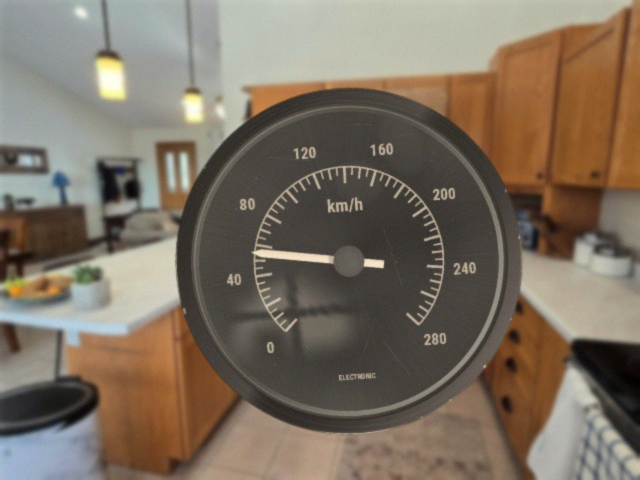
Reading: km/h 55
